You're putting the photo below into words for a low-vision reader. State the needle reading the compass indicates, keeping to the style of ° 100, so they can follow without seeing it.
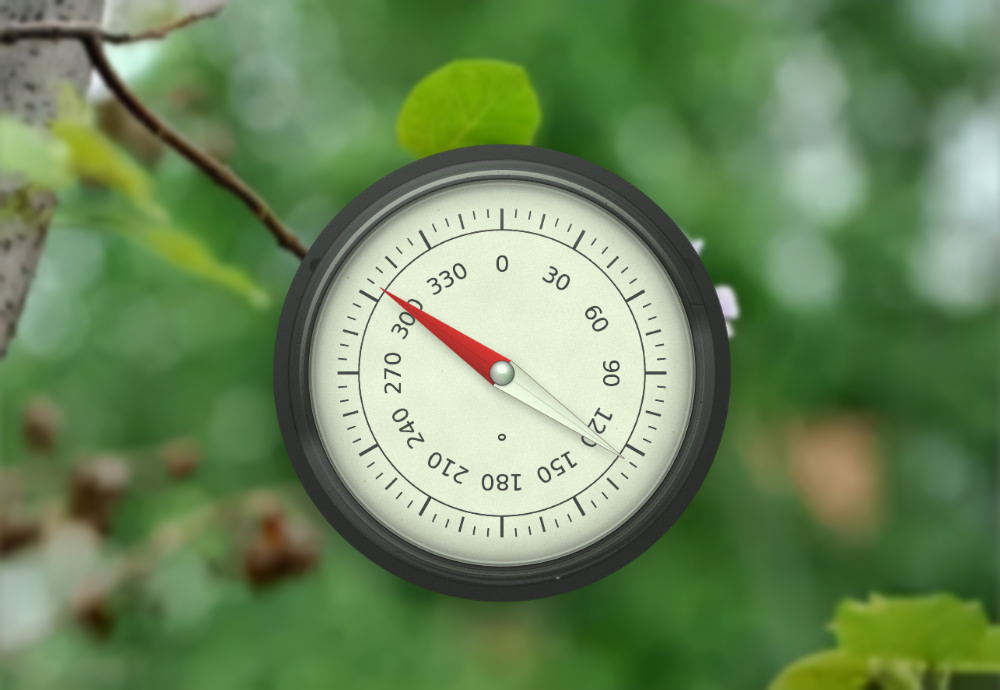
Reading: ° 305
